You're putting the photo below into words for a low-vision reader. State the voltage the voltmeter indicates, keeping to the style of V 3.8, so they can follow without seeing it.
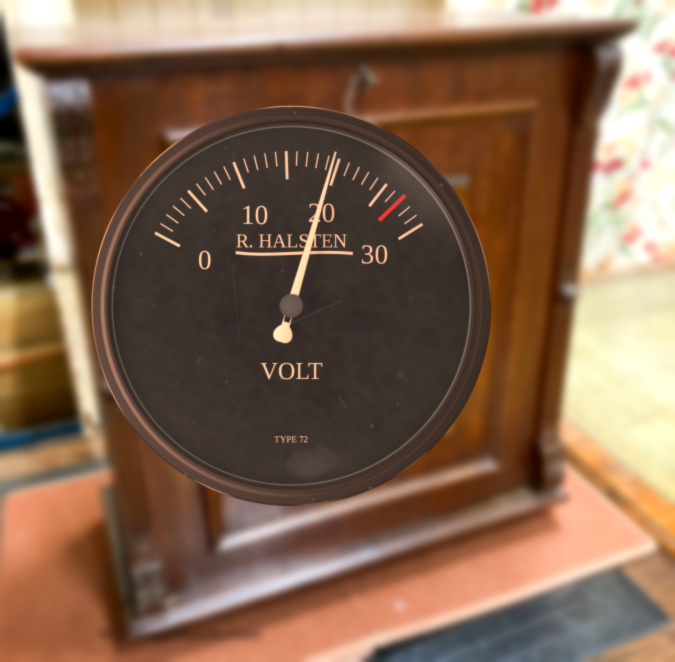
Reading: V 19.5
